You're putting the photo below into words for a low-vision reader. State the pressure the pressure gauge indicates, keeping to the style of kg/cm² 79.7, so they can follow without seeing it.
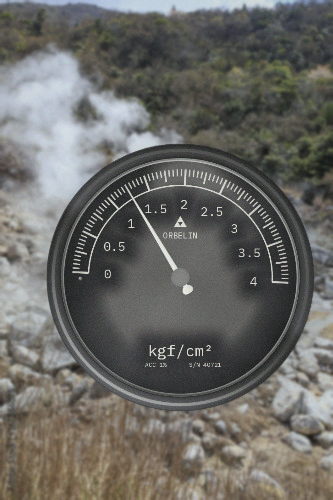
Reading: kg/cm² 1.25
